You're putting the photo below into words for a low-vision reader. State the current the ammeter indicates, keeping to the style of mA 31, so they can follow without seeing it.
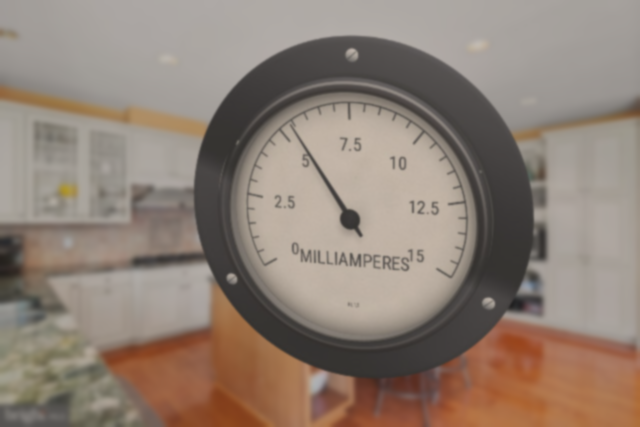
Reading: mA 5.5
